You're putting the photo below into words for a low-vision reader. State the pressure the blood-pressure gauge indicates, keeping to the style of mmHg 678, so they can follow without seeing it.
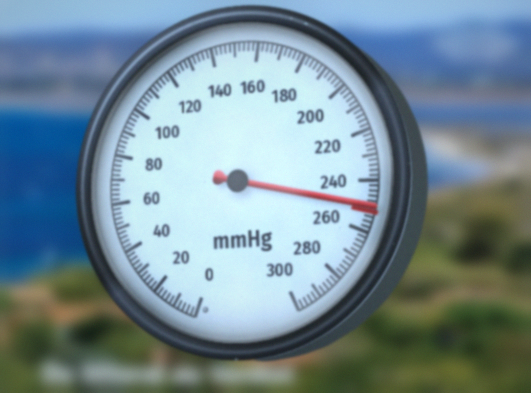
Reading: mmHg 250
